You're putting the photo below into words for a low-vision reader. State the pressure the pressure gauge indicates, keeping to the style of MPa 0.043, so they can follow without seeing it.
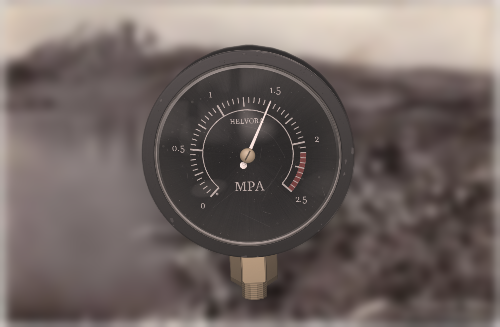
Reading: MPa 1.5
